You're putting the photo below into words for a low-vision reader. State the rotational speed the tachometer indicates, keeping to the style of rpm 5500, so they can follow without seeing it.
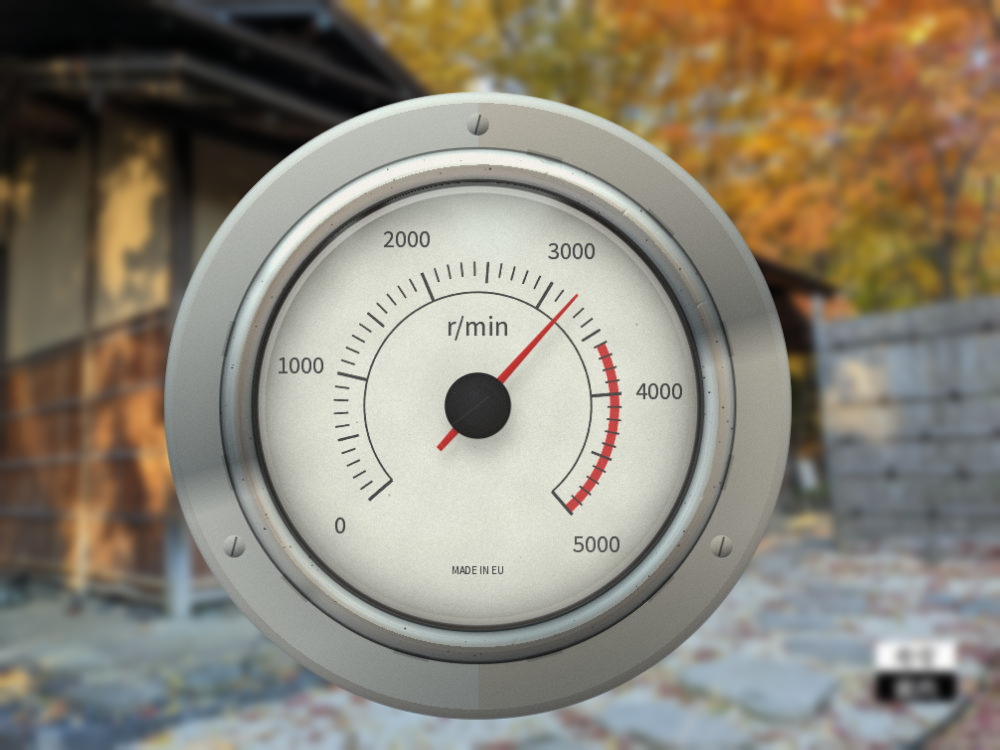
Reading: rpm 3200
